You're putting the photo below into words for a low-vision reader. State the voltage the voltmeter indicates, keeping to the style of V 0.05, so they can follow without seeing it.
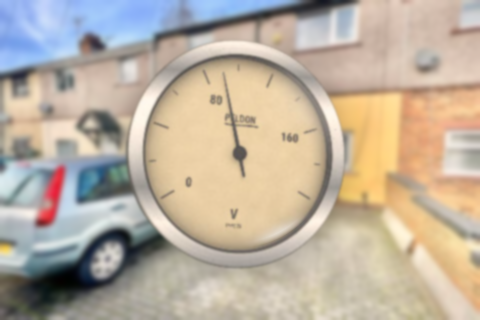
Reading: V 90
